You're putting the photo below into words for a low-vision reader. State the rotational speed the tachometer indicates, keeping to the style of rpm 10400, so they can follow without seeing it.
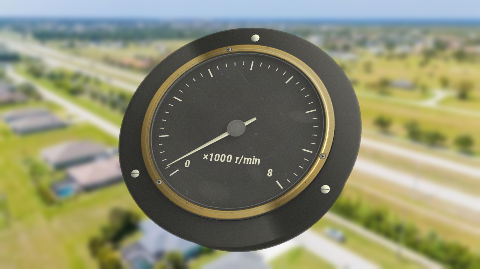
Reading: rpm 200
